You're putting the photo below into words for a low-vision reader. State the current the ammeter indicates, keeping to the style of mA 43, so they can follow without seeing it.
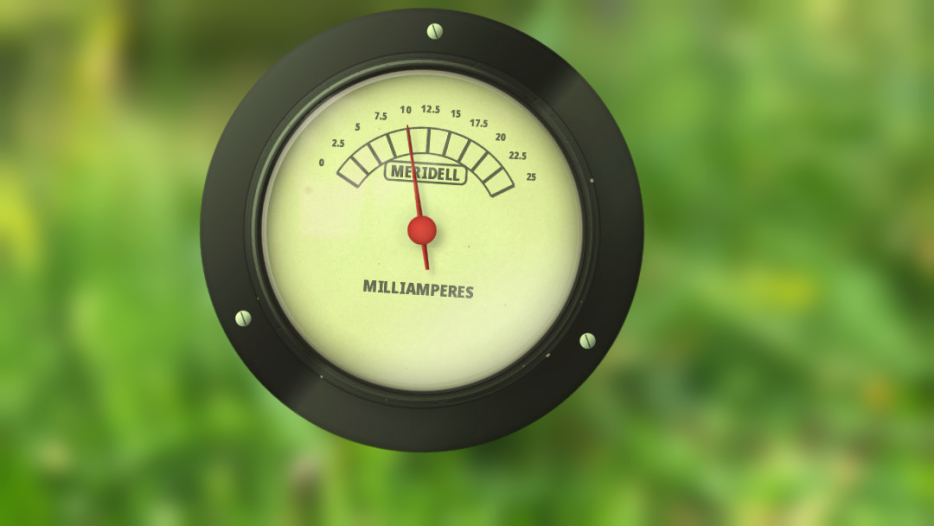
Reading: mA 10
